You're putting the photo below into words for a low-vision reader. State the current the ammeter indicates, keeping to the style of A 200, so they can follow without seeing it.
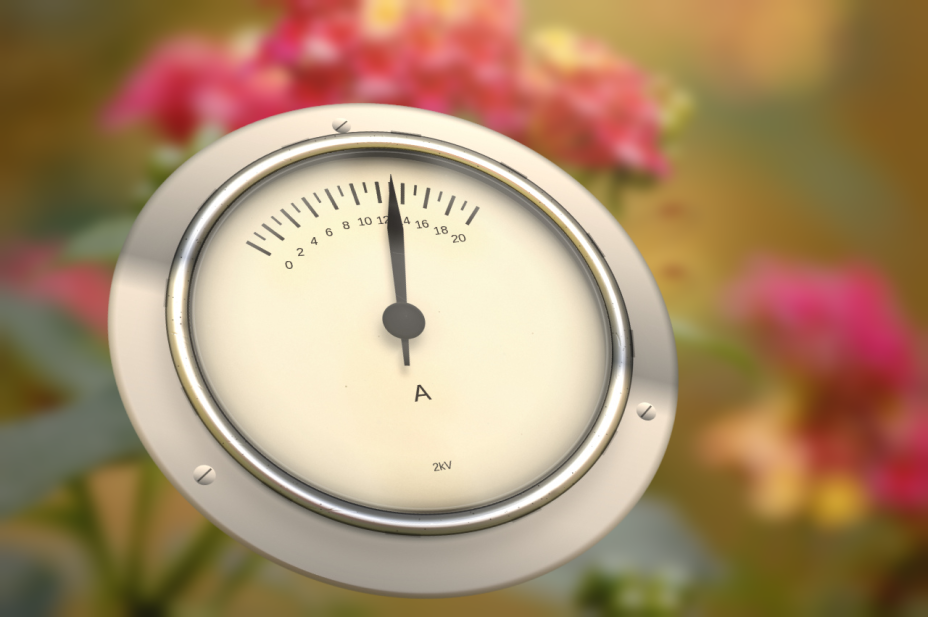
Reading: A 13
